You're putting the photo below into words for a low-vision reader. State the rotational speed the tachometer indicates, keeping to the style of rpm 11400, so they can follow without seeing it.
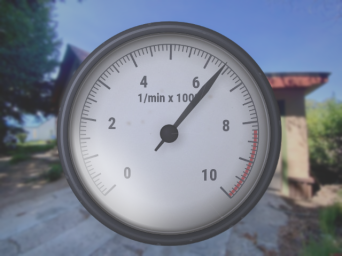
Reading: rpm 6400
